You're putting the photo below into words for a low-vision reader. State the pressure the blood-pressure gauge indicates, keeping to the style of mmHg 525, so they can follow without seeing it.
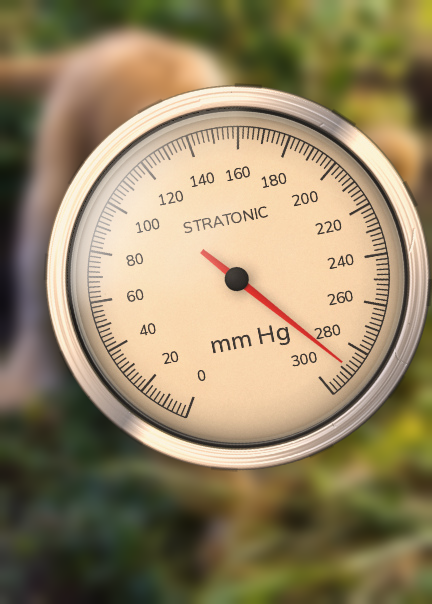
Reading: mmHg 288
